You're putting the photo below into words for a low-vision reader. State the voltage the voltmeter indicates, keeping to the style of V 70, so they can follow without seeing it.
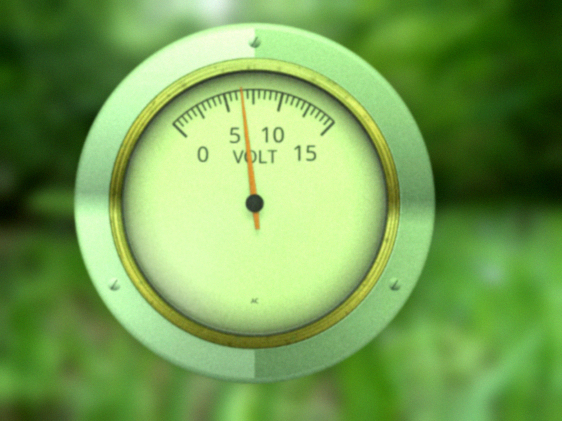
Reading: V 6.5
